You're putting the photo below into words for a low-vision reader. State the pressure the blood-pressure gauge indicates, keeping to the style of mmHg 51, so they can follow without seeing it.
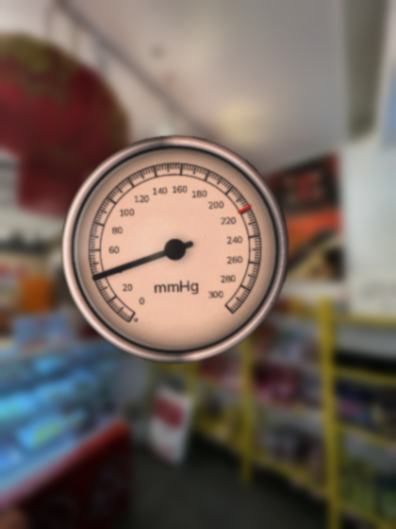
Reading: mmHg 40
